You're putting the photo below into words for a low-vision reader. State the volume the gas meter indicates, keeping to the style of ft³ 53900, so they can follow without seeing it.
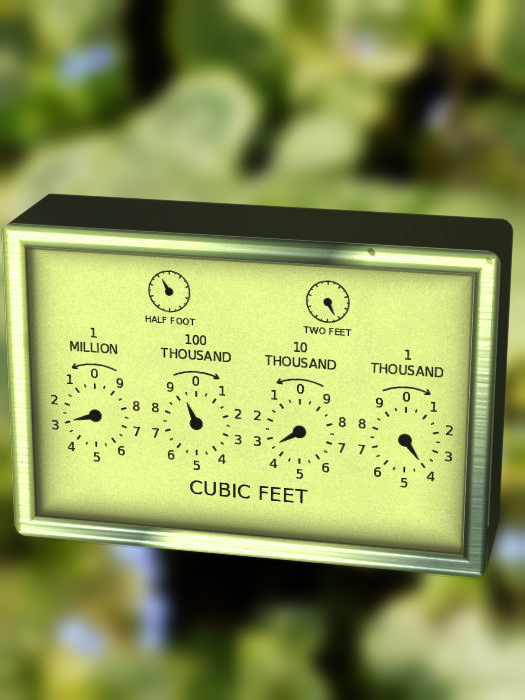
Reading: ft³ 293400
